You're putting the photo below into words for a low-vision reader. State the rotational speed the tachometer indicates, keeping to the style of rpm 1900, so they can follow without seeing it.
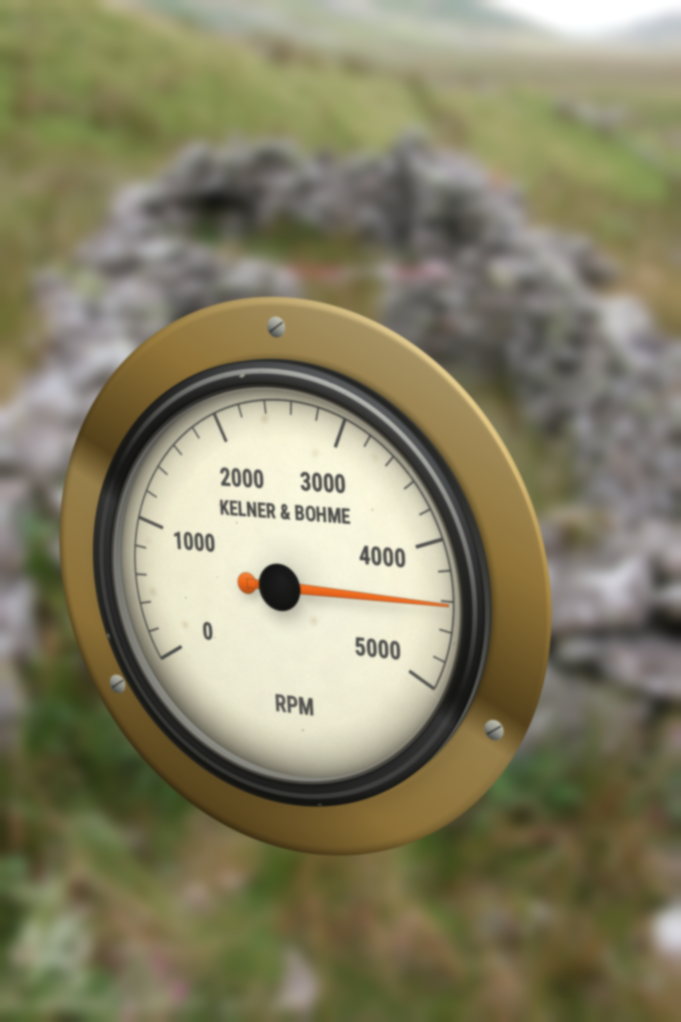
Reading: rpm 4400
